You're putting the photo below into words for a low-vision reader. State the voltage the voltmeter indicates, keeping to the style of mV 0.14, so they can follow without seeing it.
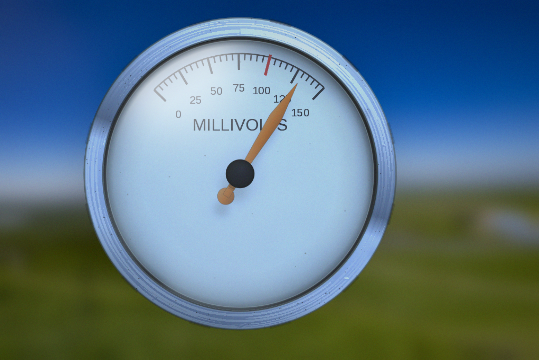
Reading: mV 130
